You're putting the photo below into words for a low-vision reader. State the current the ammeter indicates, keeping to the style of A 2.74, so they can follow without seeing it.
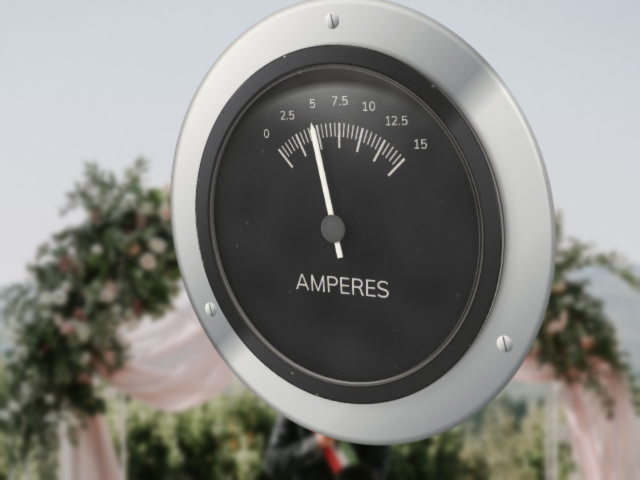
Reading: A 5
